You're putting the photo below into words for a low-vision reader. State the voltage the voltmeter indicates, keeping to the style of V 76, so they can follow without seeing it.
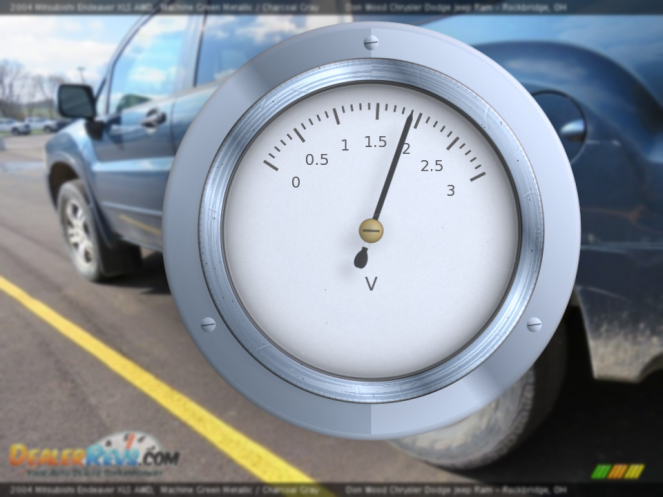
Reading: V 1.9
